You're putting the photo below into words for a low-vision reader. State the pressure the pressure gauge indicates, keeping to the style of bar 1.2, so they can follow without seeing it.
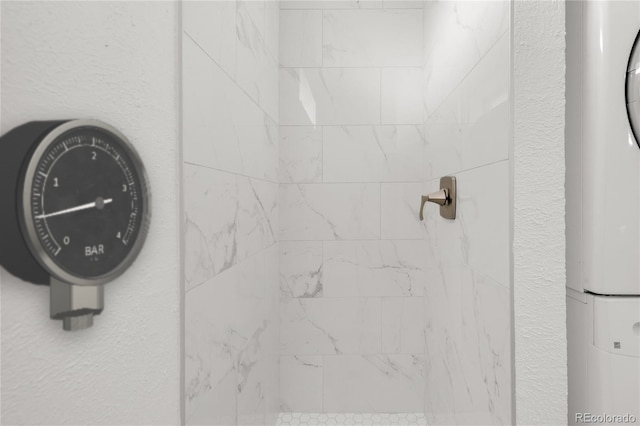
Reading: bar 0.5
